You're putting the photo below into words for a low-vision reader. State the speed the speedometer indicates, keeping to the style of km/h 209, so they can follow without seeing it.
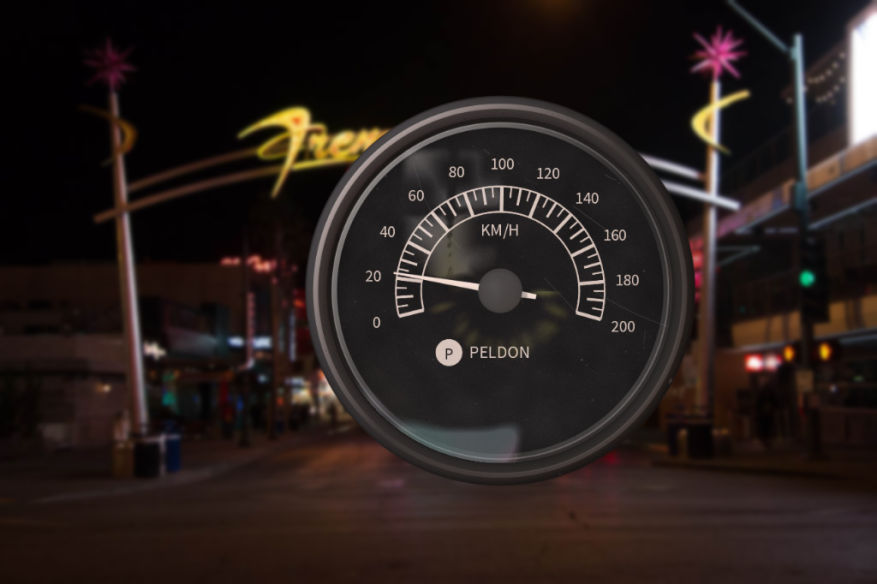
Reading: km/h 22.5
